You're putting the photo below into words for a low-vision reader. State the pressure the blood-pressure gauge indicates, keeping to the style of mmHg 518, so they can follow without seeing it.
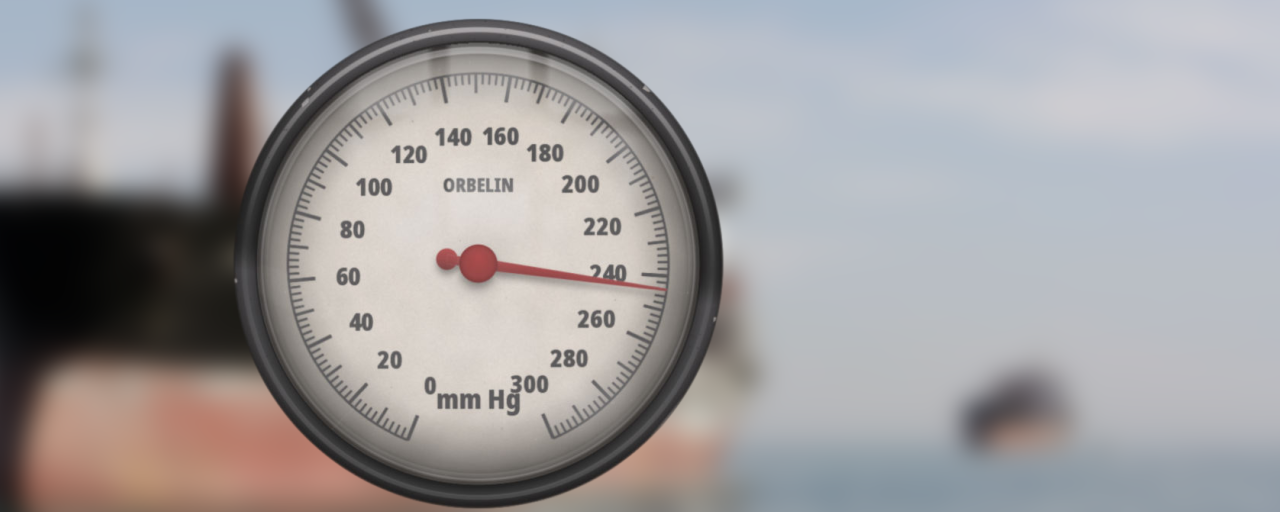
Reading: mmHg 244
